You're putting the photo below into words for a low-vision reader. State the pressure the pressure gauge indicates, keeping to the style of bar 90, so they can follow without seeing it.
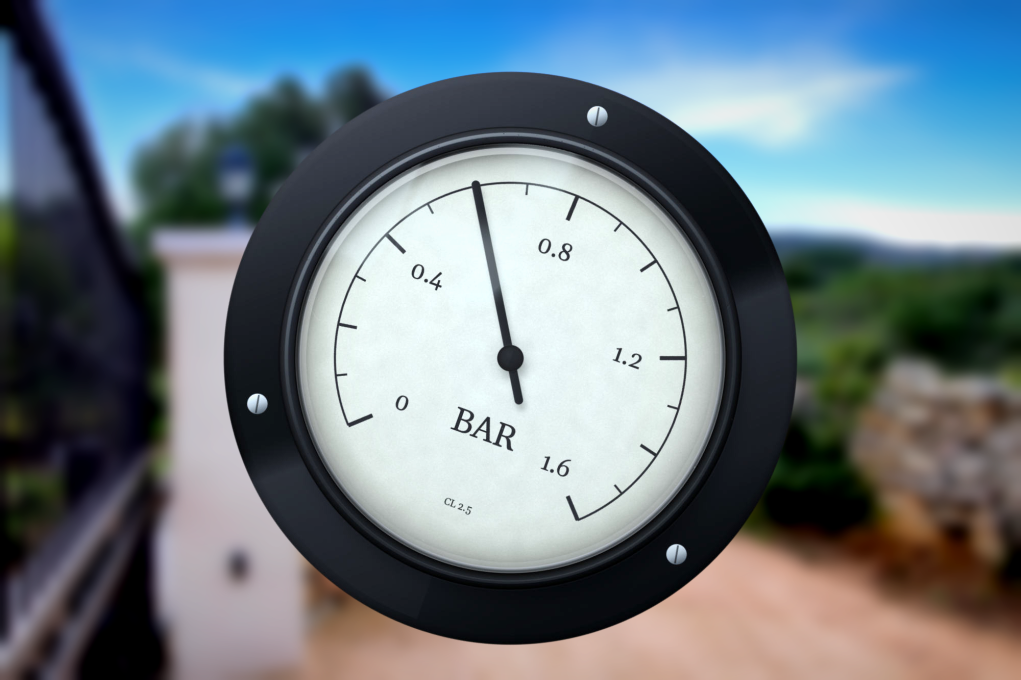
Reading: bar 0.6
